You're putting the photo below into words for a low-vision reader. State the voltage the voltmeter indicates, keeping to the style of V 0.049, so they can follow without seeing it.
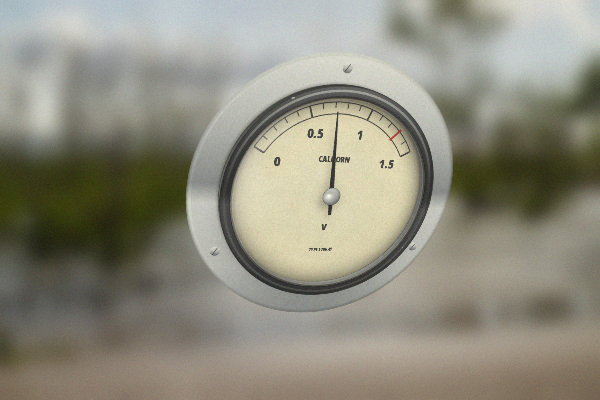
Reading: V 0.7
